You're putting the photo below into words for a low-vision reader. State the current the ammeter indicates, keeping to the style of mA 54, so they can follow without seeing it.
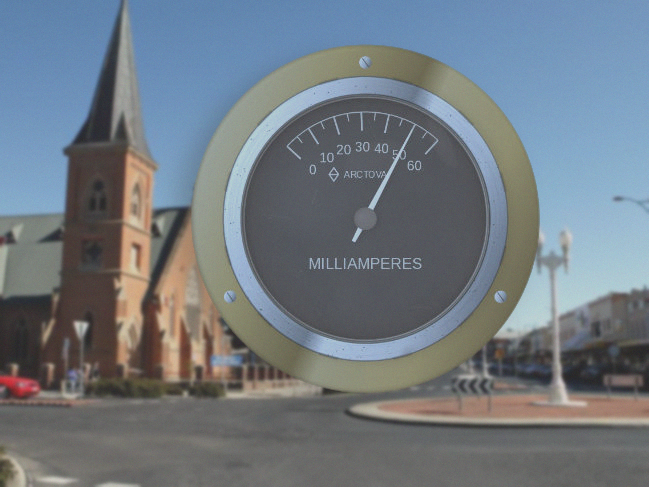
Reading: mA 50
